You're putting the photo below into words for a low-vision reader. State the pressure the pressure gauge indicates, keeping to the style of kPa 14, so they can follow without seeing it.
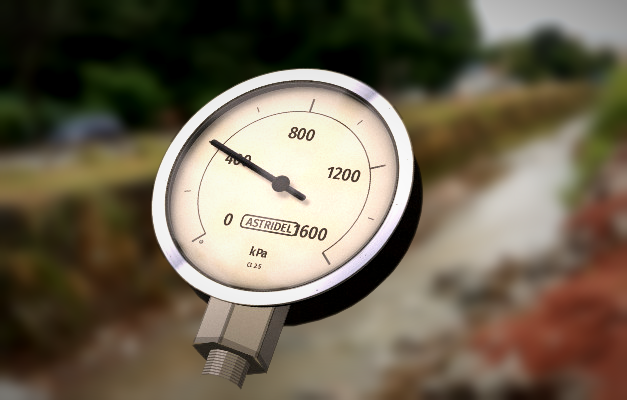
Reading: kPa 400
